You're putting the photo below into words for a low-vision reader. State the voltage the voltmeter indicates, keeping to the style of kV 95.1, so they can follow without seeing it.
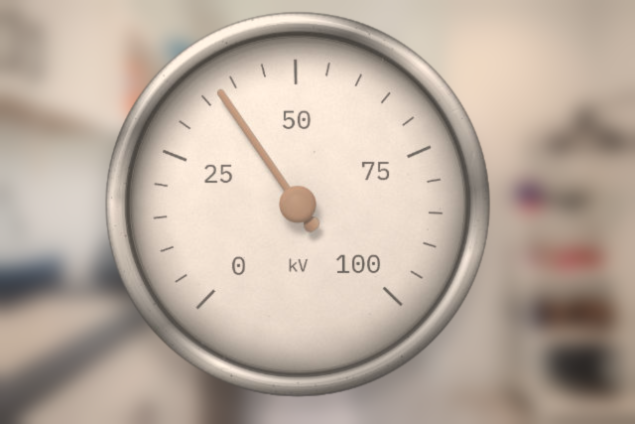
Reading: kV 37.5
